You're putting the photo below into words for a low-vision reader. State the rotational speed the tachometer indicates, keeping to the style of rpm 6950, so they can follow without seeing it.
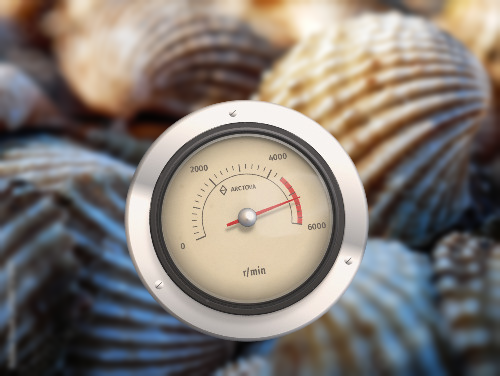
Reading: rpm 5200
